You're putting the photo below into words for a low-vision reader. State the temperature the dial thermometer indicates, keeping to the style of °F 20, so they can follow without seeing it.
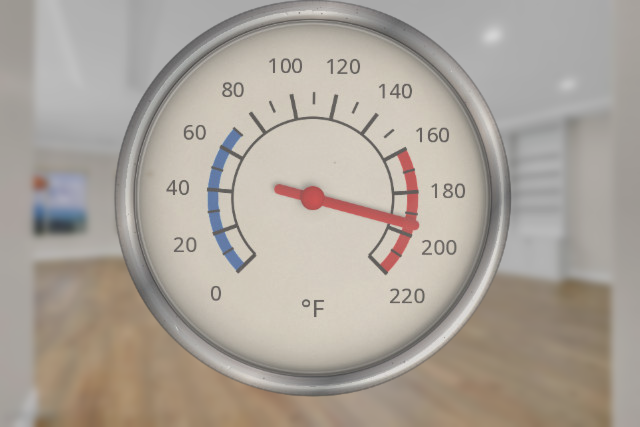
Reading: °F 195
